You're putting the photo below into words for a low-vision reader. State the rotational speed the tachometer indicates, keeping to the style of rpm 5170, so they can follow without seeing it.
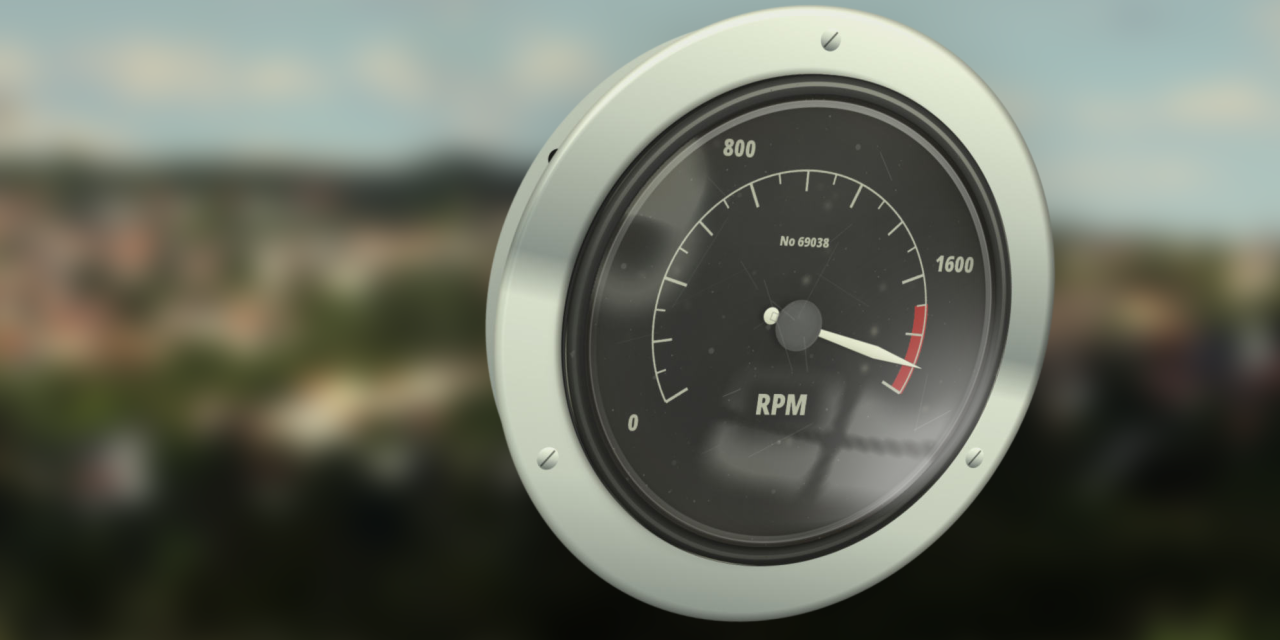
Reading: rpm 1900
